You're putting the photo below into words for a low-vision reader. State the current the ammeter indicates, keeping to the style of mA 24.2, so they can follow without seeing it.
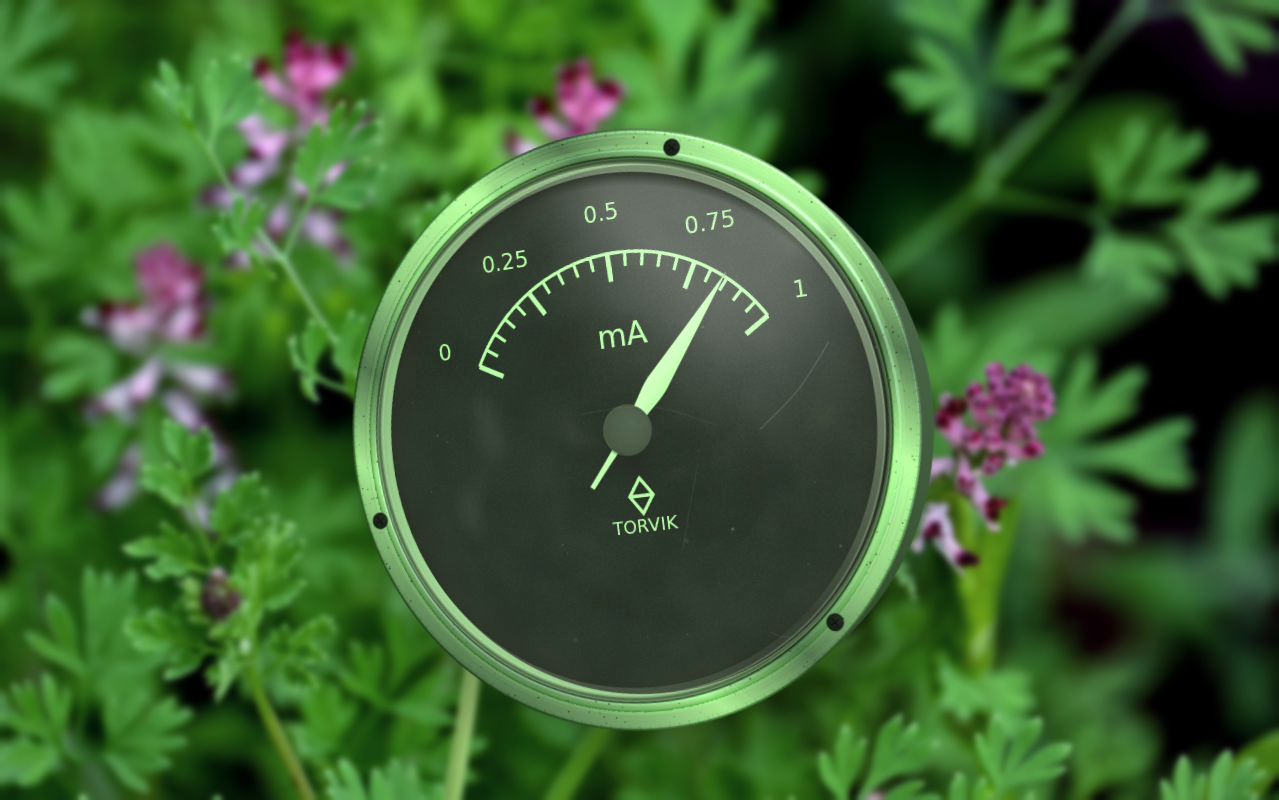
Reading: mA 0.85
